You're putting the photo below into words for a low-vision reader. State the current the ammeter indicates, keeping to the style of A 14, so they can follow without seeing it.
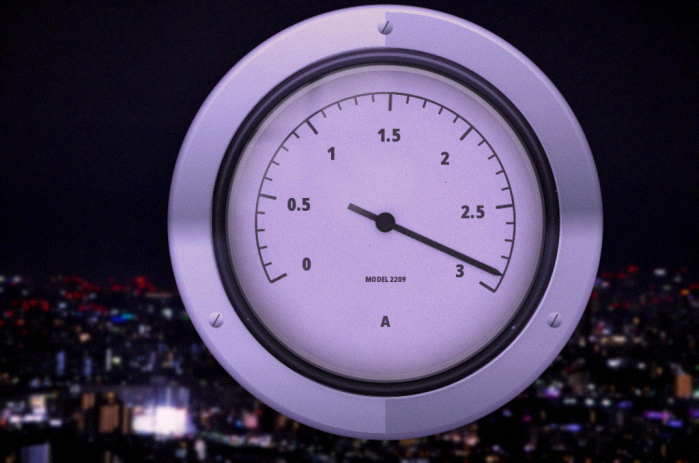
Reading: A 2.9
